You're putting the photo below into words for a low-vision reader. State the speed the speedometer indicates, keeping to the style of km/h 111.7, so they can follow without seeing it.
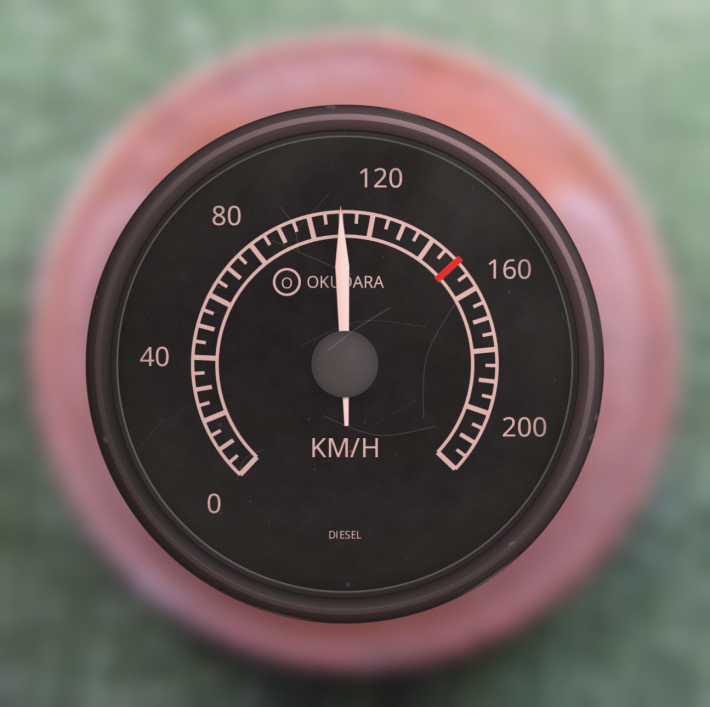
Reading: km/h 110
